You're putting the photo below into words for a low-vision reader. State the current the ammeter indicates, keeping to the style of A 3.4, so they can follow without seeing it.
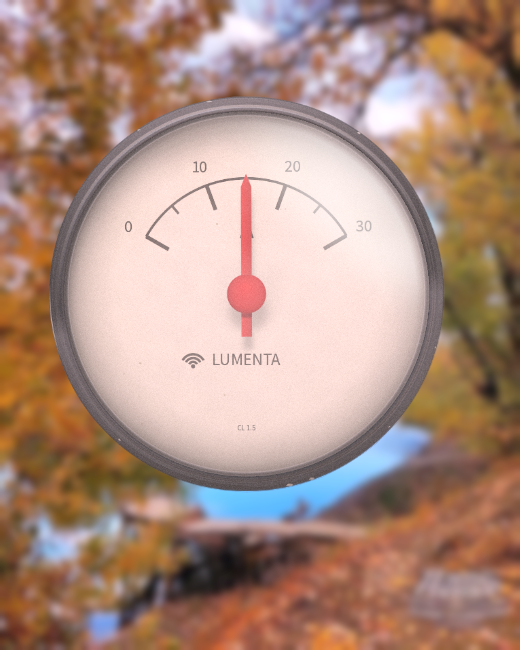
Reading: A 15
